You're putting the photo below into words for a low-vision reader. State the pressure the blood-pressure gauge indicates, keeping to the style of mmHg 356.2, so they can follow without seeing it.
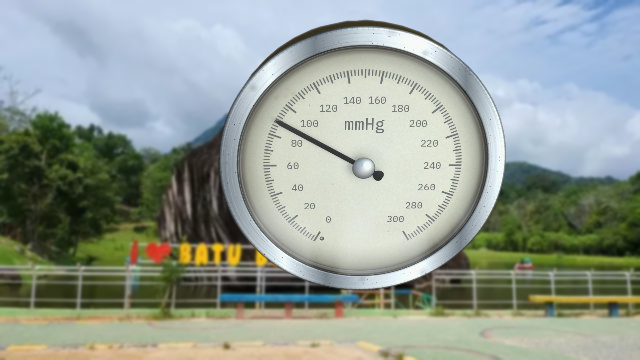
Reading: mmHg 90
